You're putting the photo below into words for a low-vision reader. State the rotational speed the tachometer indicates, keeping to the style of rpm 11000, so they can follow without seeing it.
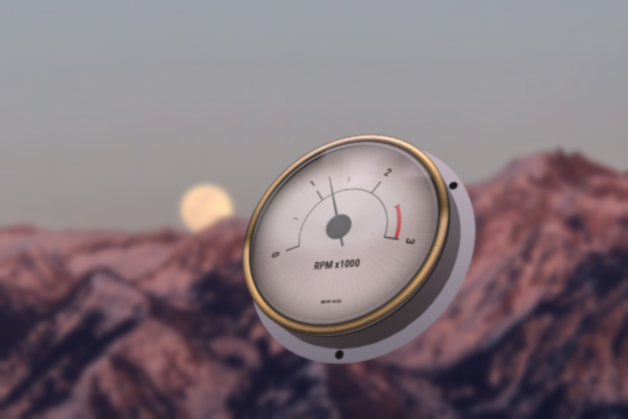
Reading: rpm 1250
